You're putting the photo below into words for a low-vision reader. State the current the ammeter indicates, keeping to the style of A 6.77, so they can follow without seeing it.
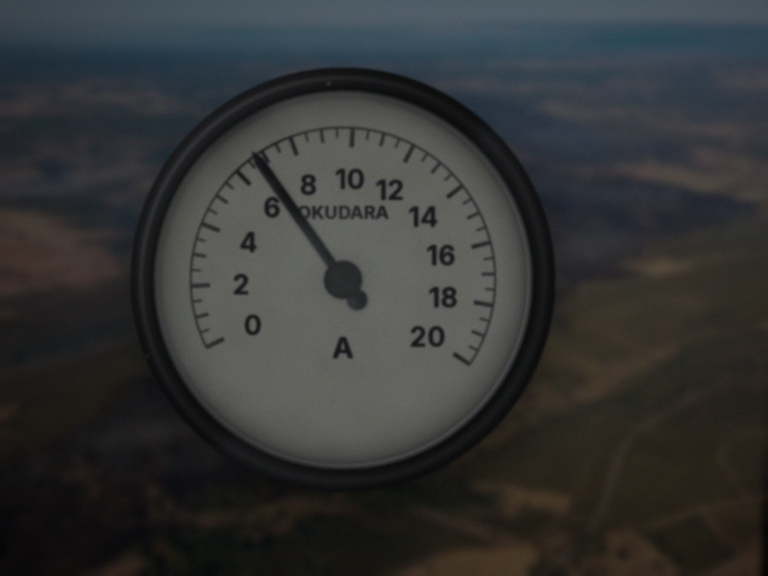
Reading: A 6.75
